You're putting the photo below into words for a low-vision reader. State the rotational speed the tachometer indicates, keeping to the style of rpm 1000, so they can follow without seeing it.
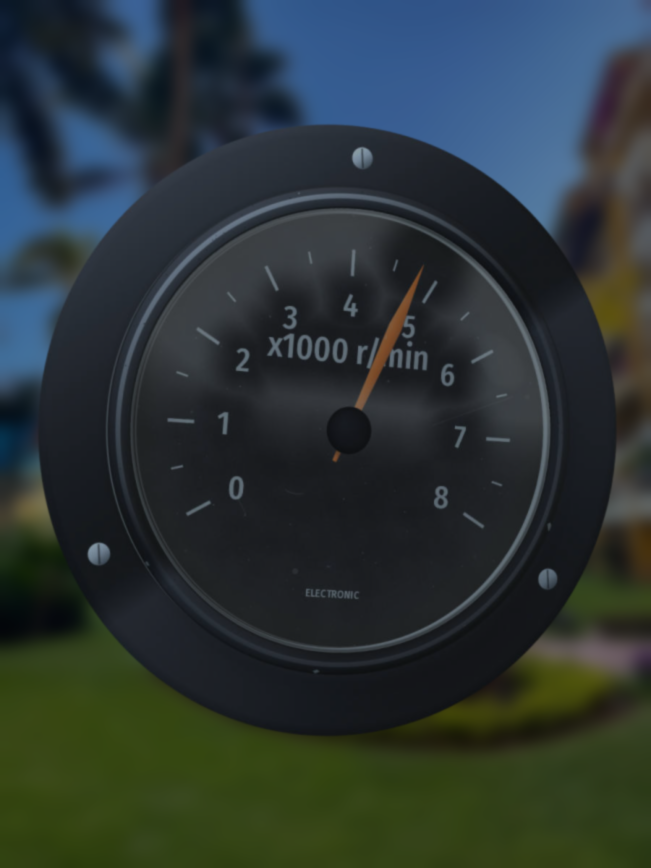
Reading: rpm 4750
